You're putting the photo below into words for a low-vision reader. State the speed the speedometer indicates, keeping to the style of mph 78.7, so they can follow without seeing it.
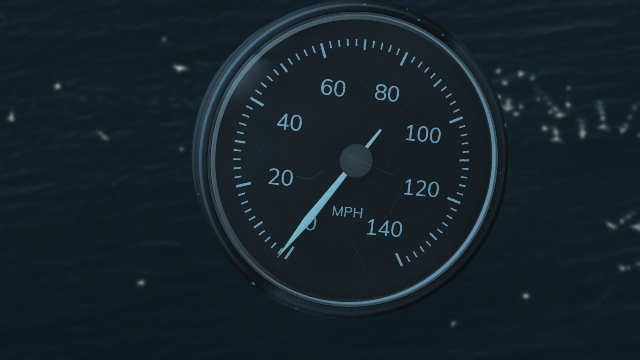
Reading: mph 2
